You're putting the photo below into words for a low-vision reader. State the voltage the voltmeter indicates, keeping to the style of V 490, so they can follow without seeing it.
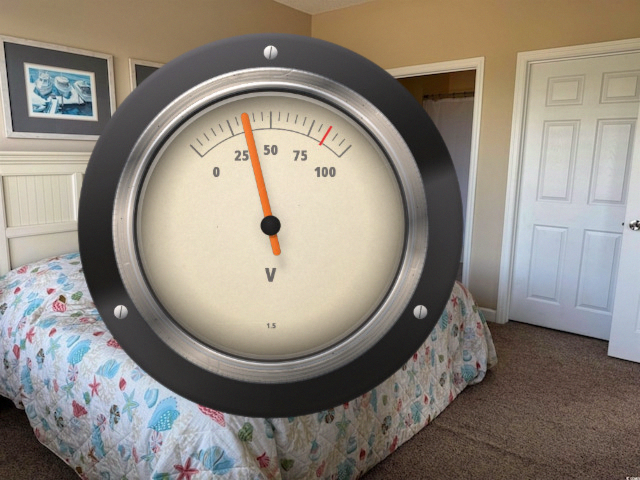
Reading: V 35
